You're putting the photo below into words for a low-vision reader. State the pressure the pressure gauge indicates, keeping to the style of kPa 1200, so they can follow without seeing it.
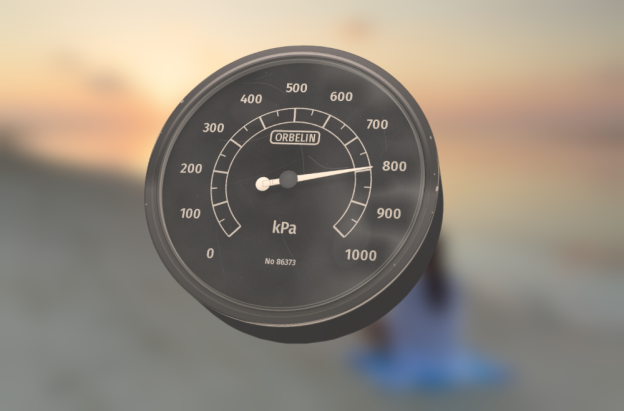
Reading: kPa 800
